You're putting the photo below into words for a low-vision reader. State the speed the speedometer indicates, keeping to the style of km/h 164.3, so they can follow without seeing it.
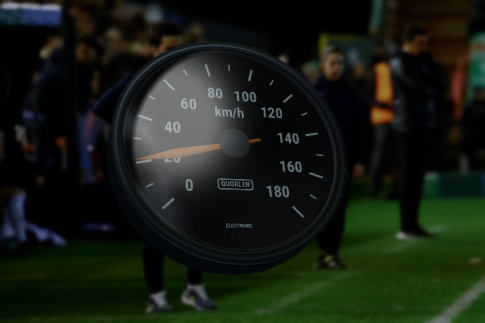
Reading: km/h 20
